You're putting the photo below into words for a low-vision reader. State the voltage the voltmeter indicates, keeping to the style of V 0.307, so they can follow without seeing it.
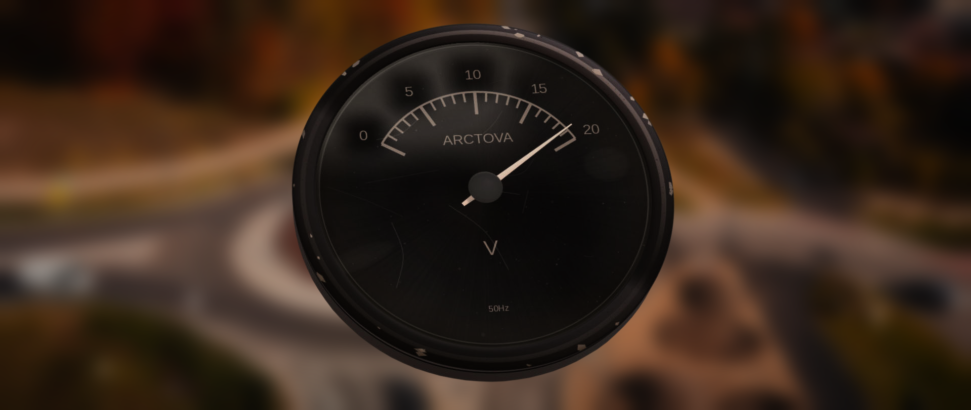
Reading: V 19
